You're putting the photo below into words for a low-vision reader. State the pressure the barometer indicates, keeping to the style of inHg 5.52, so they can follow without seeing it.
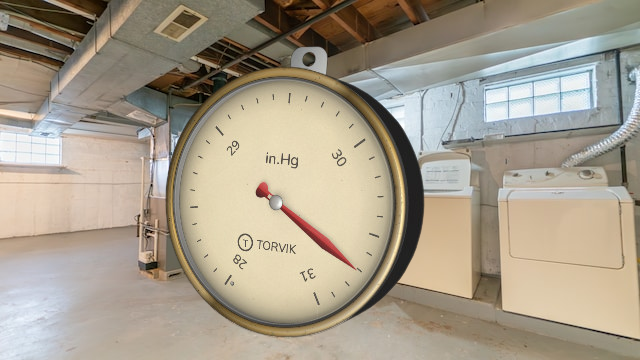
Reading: inHg 30.7
